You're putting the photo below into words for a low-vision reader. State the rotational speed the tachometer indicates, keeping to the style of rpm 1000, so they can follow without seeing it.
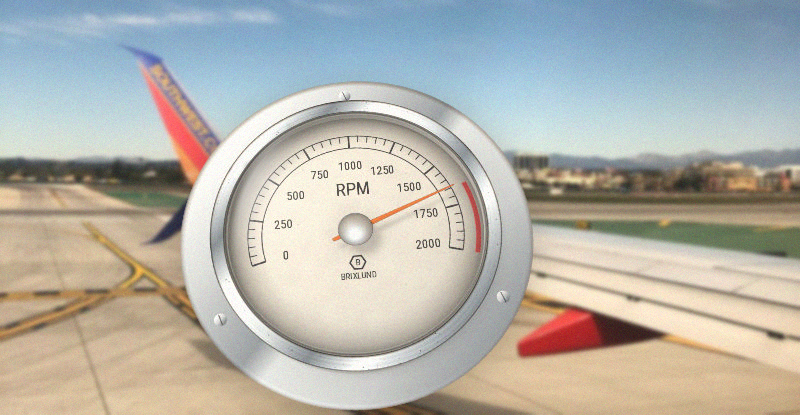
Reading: rpm 1650
